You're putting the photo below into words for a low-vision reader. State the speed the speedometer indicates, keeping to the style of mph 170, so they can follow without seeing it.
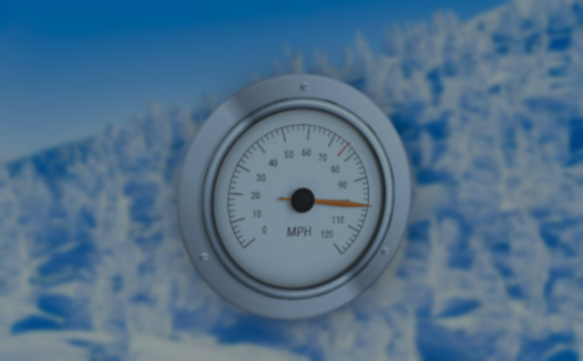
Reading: mph 100
